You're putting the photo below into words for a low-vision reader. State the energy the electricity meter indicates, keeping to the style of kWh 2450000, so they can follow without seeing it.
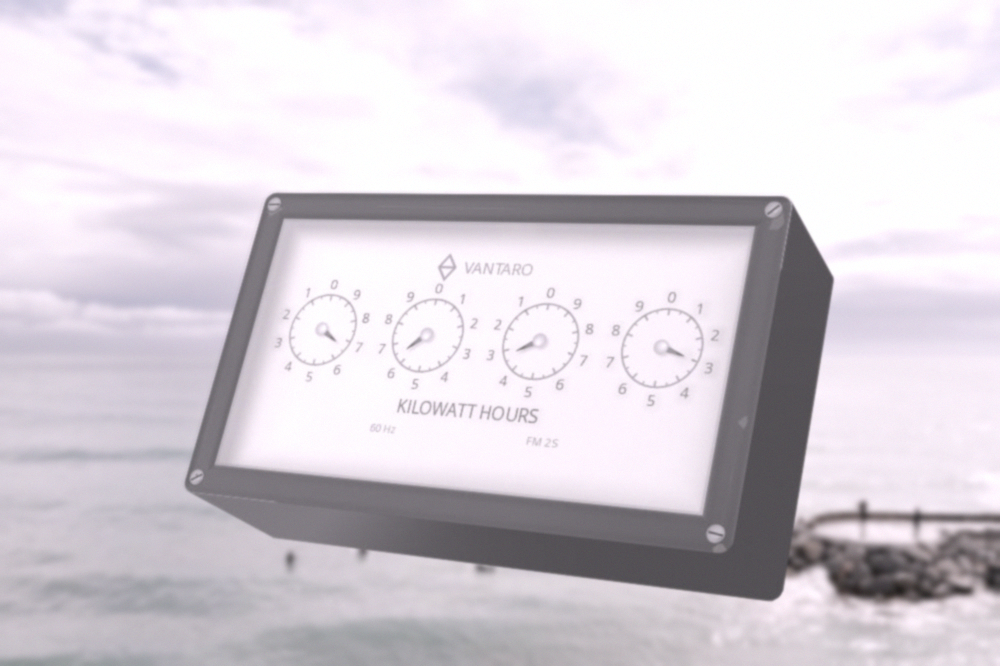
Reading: kWh 6633
